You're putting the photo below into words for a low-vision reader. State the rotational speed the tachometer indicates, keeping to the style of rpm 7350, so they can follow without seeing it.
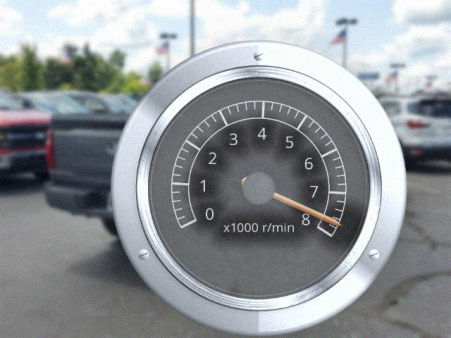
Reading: rpm 7700
